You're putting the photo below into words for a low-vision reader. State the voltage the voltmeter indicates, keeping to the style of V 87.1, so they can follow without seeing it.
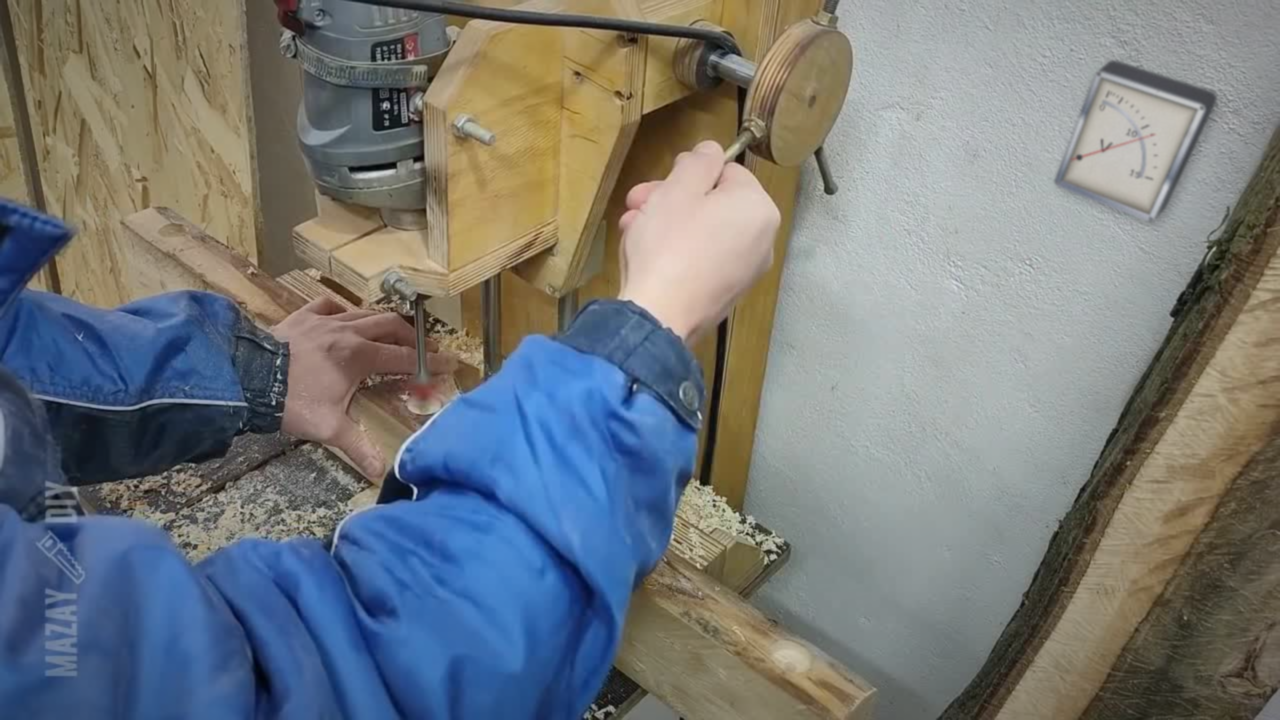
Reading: V 11
